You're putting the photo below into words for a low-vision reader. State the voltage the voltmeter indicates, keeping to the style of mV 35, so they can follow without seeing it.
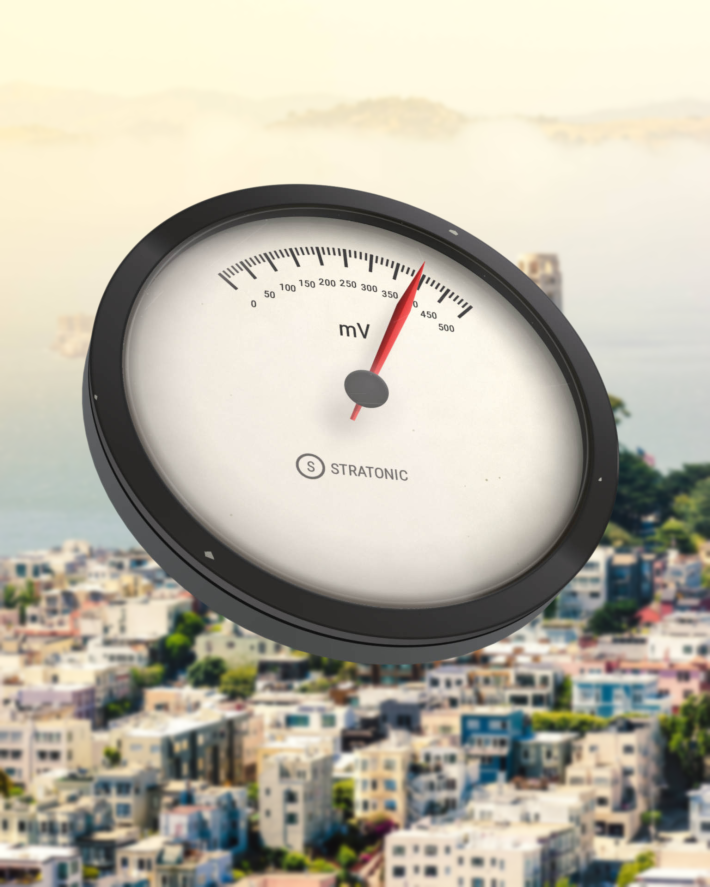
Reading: mV 390
